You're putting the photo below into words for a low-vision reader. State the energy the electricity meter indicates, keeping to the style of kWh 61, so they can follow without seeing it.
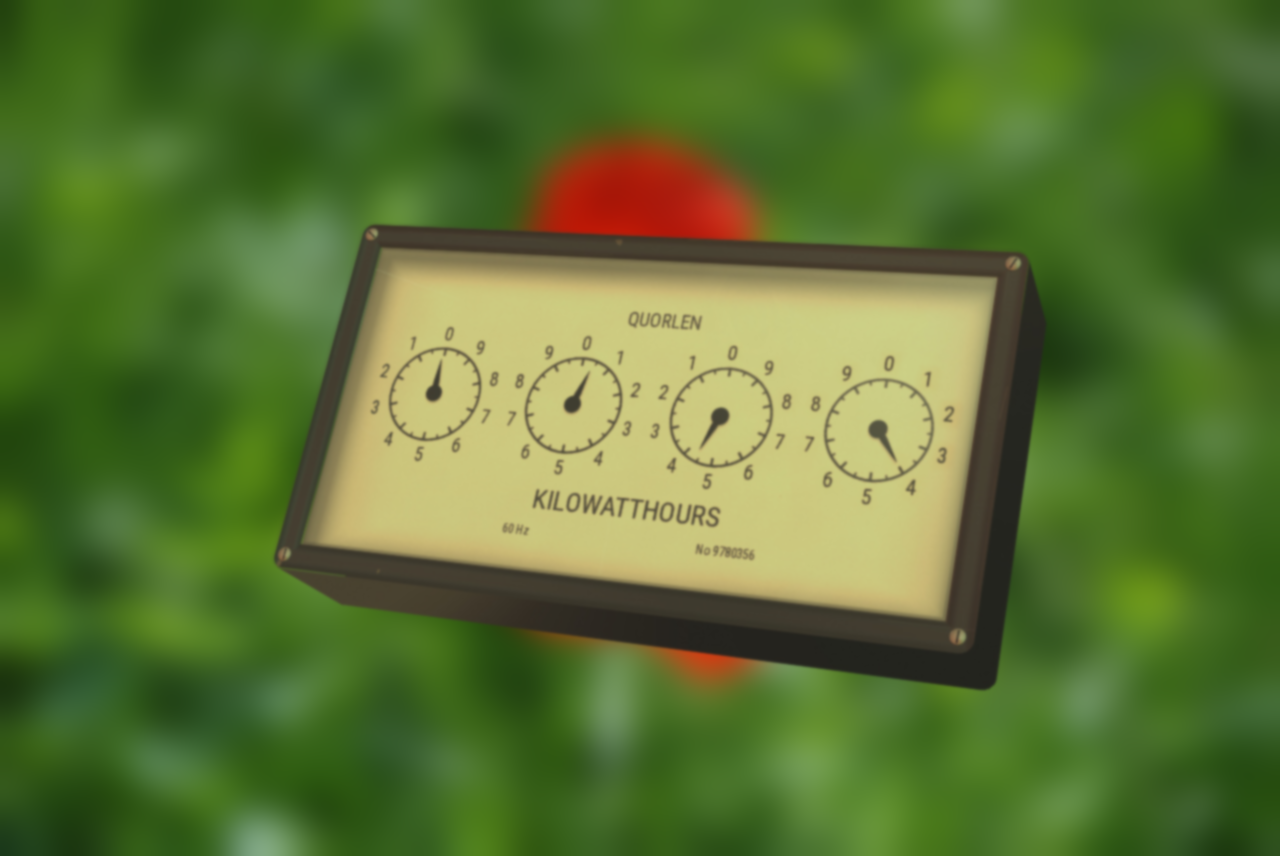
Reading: kWh 44
